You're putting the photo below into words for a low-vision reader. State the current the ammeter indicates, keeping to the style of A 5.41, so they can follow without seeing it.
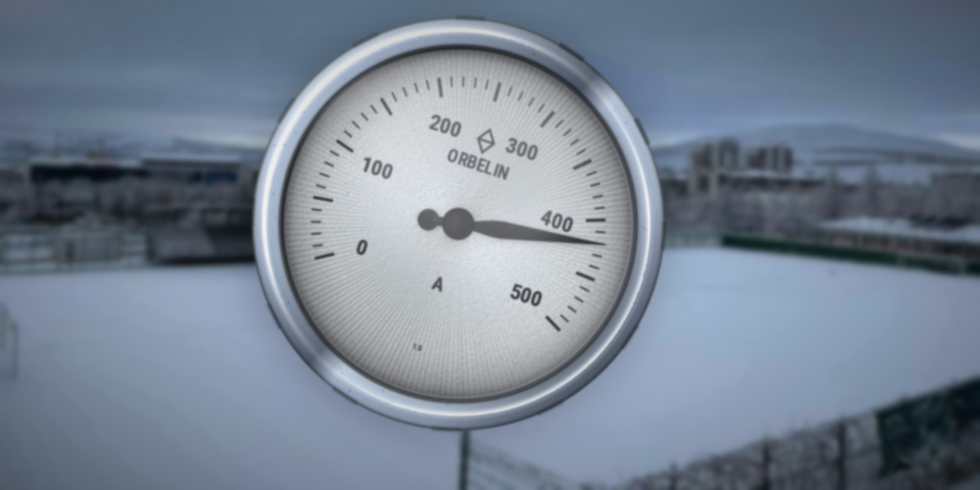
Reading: A 420
